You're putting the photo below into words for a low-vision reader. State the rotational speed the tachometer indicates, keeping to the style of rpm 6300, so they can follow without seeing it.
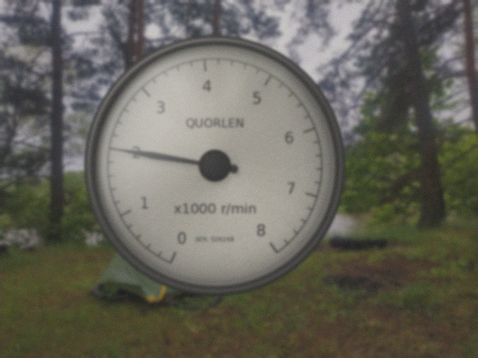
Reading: rpm 2000
